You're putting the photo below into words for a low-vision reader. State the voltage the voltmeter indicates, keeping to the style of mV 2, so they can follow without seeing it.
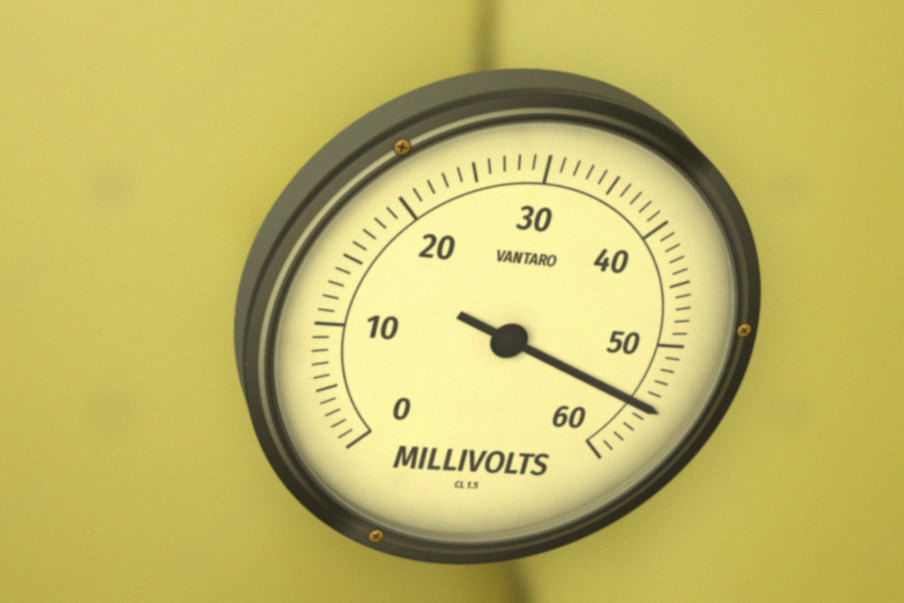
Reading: mV 55
